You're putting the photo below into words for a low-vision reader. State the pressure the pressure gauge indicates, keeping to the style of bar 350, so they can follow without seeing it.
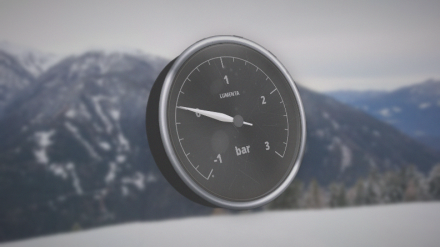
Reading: bar 0
